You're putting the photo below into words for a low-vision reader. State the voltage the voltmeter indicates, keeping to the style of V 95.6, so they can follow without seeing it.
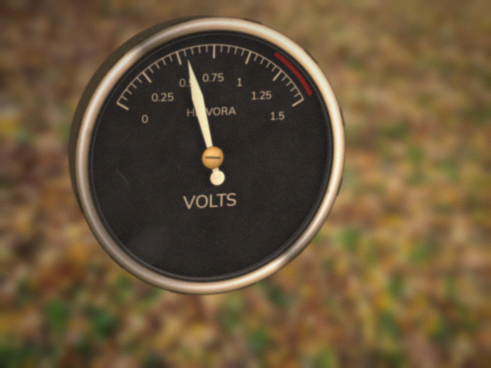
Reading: V 0.55
